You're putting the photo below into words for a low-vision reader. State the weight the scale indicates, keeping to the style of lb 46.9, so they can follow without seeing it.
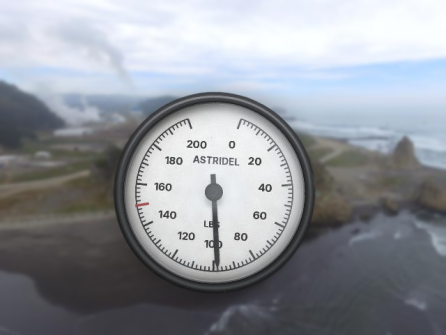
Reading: lb 98
